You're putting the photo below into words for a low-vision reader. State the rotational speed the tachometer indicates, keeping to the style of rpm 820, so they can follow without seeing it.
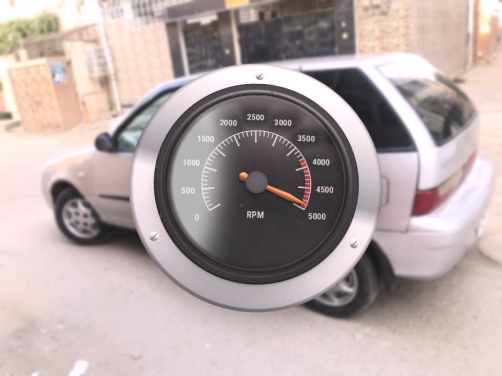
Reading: rpm 4900
